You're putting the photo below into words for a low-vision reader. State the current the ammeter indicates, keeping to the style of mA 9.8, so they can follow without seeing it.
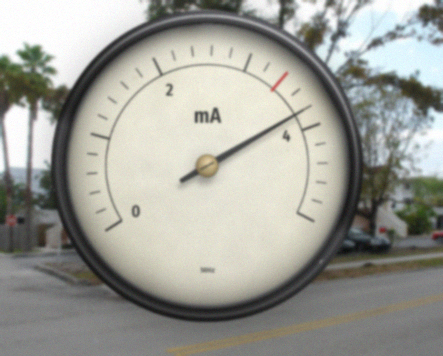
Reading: mA 3.8
